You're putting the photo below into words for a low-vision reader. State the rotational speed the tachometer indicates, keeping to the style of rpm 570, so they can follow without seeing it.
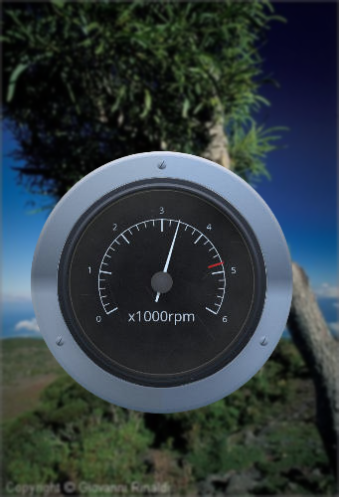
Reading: rpm 3400
